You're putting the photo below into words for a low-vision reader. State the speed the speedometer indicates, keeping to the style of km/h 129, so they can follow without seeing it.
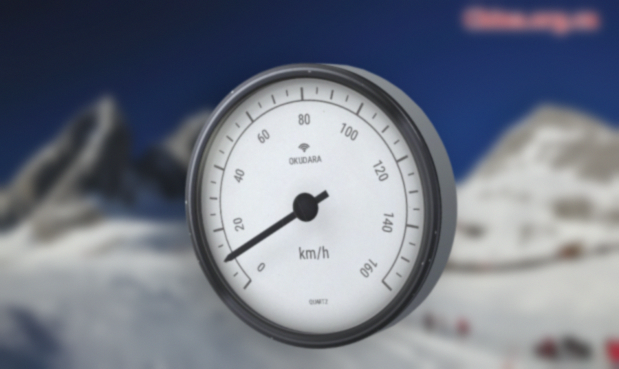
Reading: km/h 10
